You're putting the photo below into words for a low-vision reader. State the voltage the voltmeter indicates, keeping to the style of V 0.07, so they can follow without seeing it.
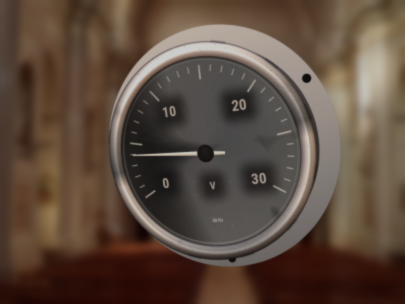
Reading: V 4
